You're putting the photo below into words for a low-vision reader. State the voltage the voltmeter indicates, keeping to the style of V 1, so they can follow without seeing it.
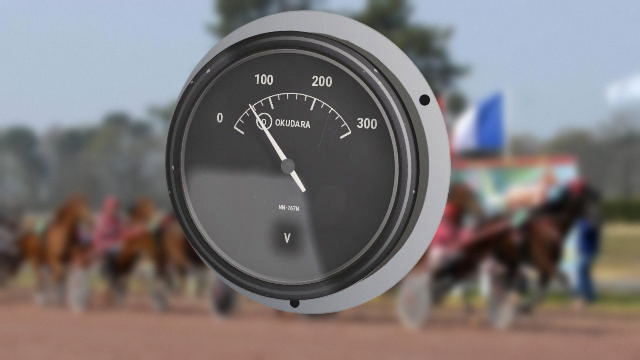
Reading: V 60
